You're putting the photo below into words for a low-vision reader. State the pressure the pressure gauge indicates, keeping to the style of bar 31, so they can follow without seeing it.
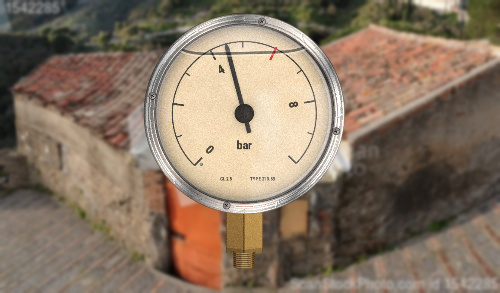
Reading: bar 4.5
